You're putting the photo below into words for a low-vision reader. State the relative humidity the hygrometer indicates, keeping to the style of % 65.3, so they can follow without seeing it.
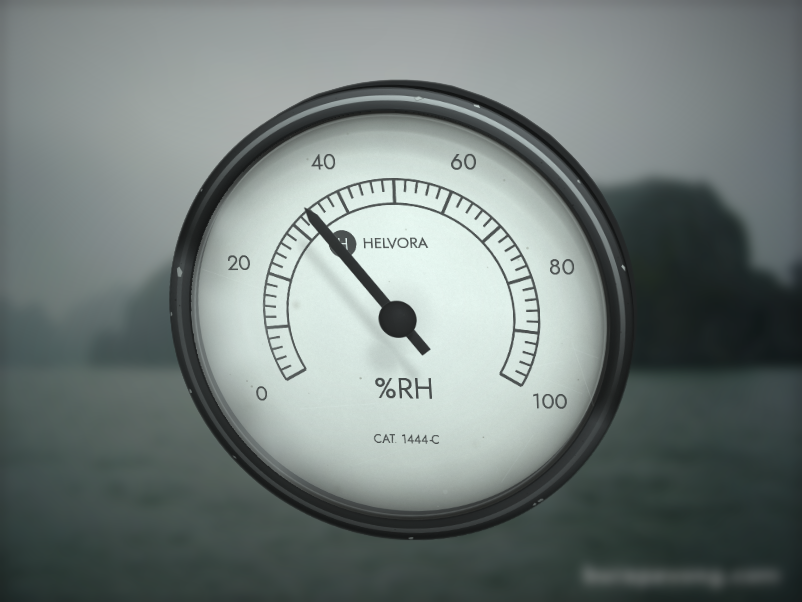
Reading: % 34
